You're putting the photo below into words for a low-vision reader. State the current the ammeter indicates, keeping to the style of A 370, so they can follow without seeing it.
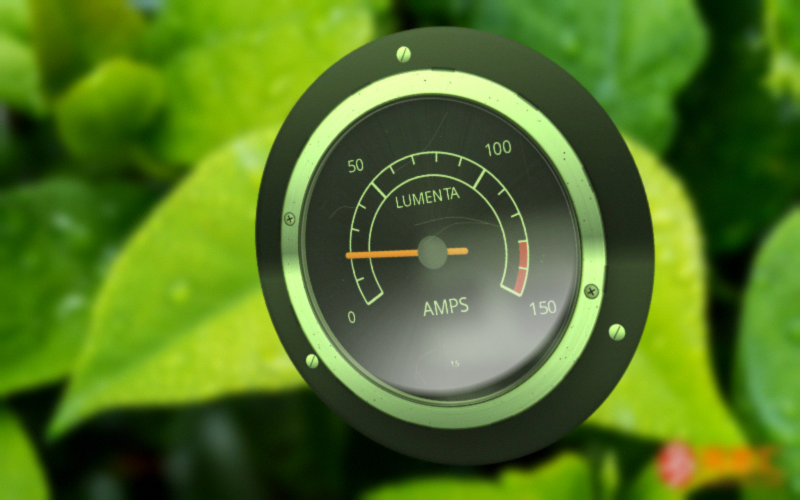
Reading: A 20
